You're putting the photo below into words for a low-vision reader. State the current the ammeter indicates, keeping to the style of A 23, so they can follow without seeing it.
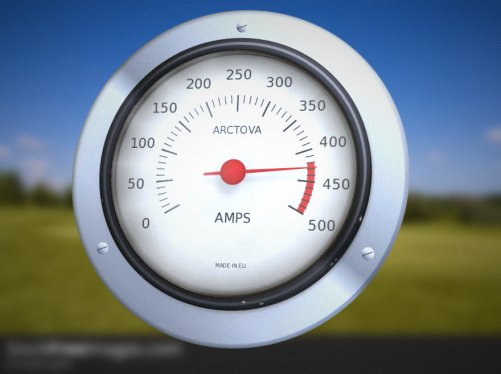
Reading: A 430
